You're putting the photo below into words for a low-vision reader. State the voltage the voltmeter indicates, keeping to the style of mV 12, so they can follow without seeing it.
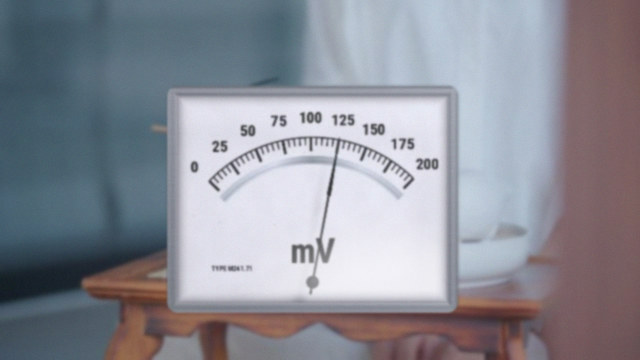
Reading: mV 125
